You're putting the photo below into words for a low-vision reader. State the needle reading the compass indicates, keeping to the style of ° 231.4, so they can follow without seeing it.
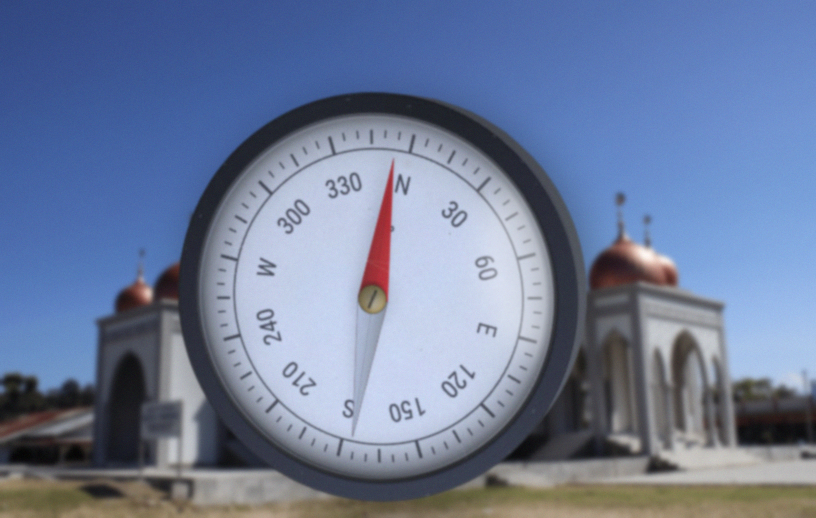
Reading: ° 355
